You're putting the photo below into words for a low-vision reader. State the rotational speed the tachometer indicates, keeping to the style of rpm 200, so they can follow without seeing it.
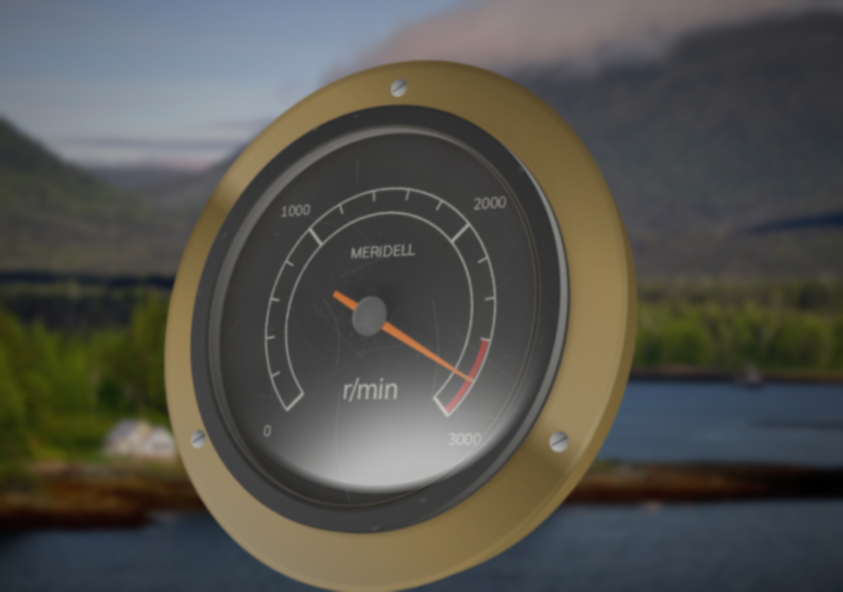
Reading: rpm 2800
